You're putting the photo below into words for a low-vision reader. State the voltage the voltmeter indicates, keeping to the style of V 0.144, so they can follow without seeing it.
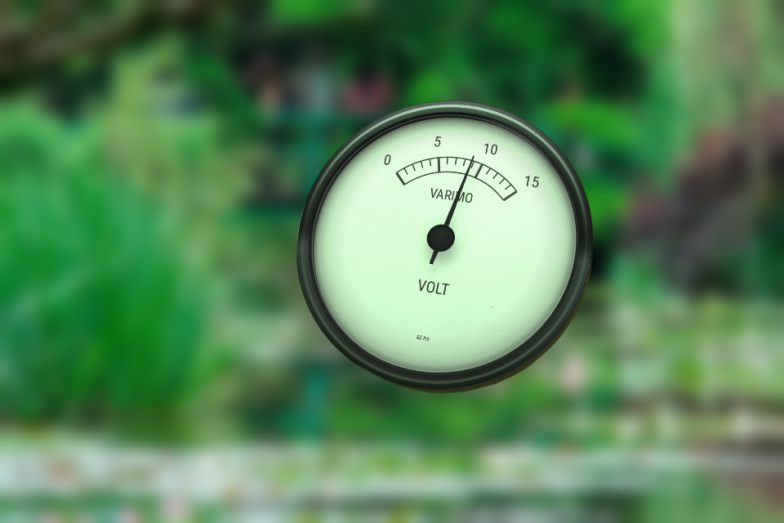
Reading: V 9
